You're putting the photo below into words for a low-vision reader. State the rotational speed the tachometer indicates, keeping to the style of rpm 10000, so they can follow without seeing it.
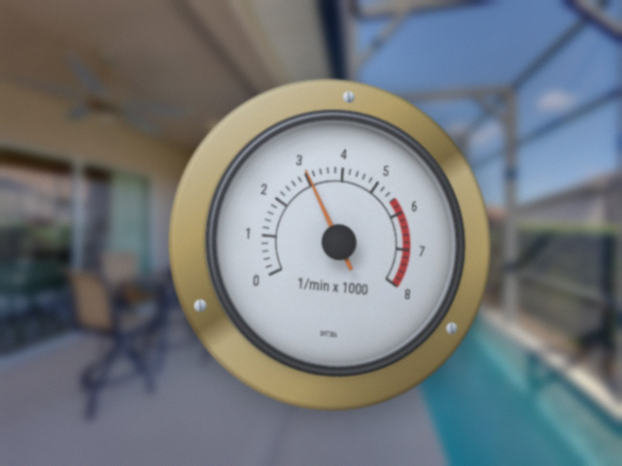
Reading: rpm 3000
